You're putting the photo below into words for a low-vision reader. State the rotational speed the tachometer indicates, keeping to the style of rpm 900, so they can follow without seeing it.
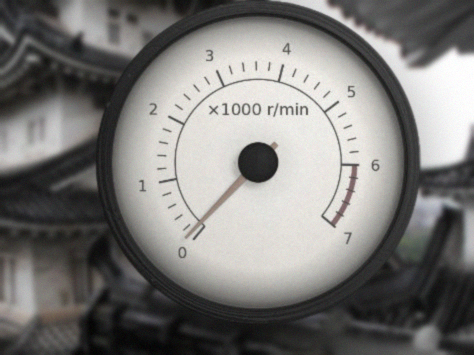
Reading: rpm 100
